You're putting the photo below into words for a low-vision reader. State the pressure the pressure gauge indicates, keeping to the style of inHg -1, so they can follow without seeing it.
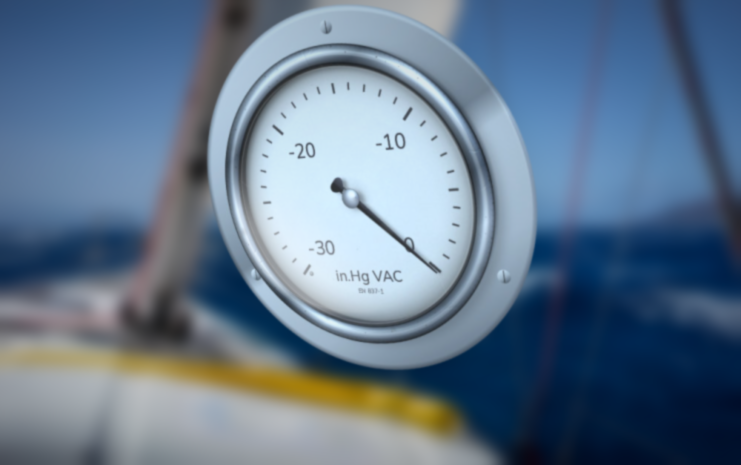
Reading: inHg 0
